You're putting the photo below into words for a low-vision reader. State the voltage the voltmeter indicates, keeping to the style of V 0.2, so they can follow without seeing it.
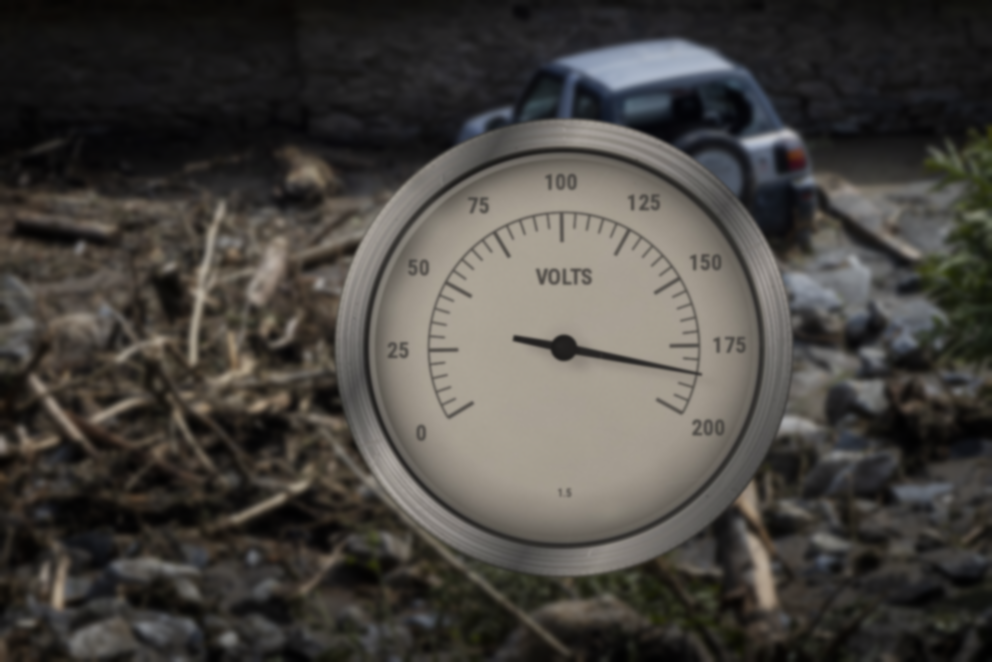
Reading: V 185
